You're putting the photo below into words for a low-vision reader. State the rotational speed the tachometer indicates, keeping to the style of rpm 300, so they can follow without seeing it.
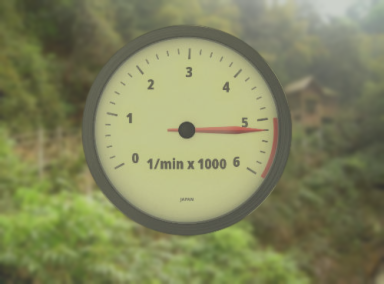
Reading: rpm 5200
